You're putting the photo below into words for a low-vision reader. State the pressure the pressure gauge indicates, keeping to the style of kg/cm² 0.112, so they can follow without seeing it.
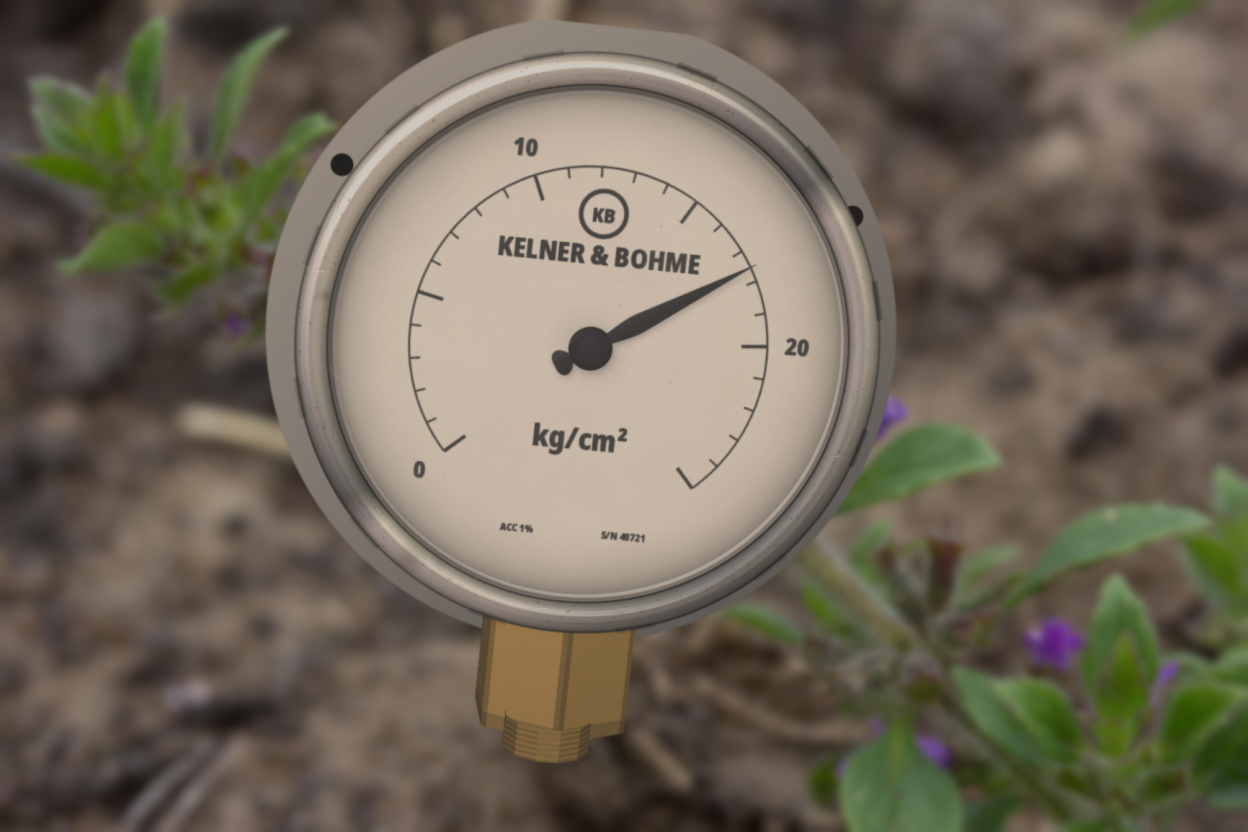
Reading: kg/cm² 17.5
